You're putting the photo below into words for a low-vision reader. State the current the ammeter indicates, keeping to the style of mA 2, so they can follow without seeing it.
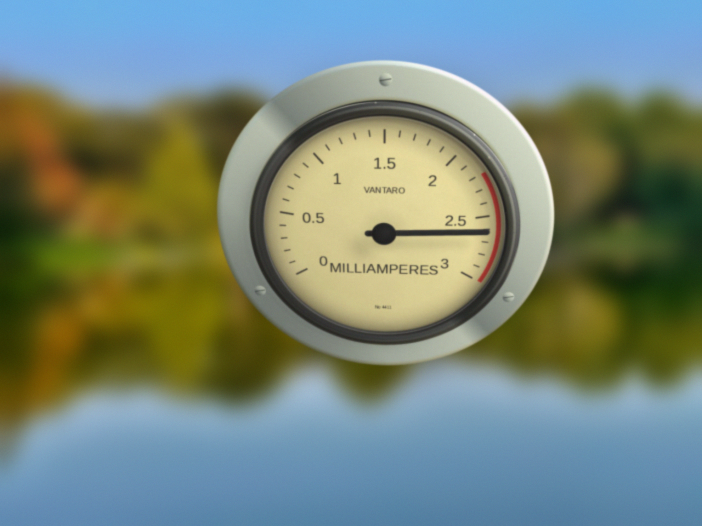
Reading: mA 2.6
